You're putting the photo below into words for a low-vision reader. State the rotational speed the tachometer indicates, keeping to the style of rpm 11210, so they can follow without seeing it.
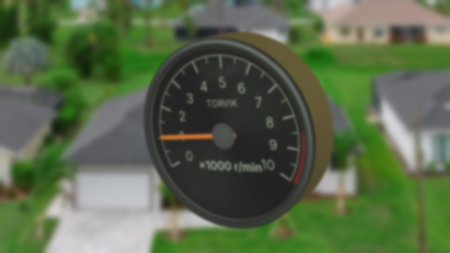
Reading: rpm 1000
